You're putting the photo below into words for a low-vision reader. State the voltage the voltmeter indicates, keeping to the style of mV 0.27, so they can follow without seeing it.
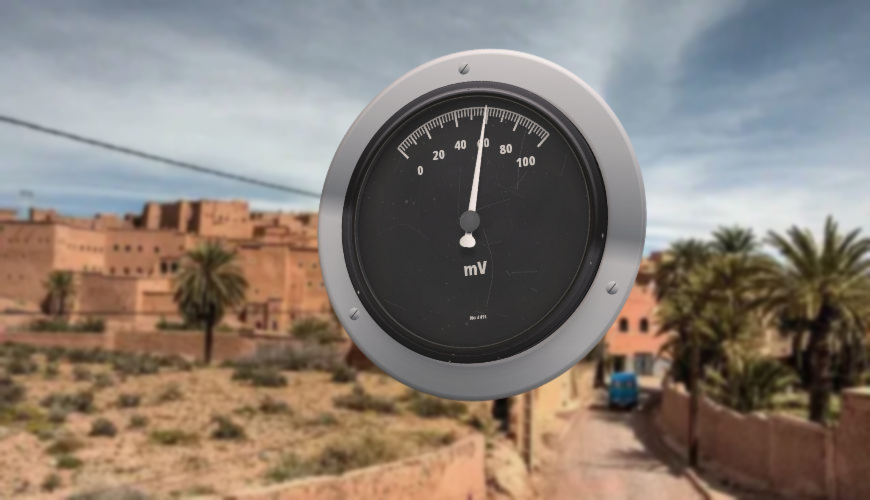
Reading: mV 60
